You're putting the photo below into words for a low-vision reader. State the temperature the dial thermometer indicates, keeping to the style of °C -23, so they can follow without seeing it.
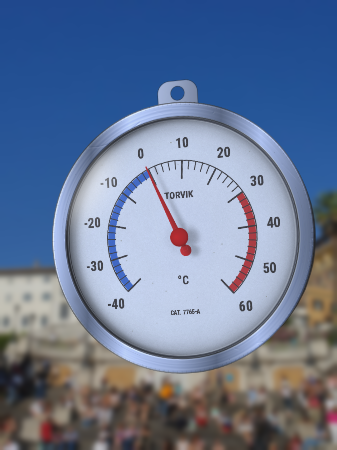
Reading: °C 0
